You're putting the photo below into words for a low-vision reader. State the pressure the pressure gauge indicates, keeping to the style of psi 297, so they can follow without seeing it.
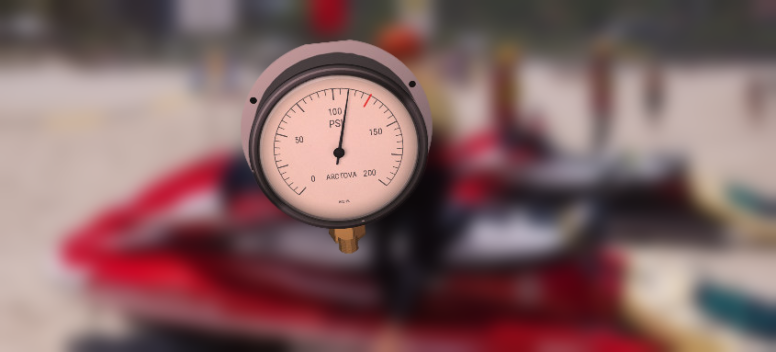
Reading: psi 110
